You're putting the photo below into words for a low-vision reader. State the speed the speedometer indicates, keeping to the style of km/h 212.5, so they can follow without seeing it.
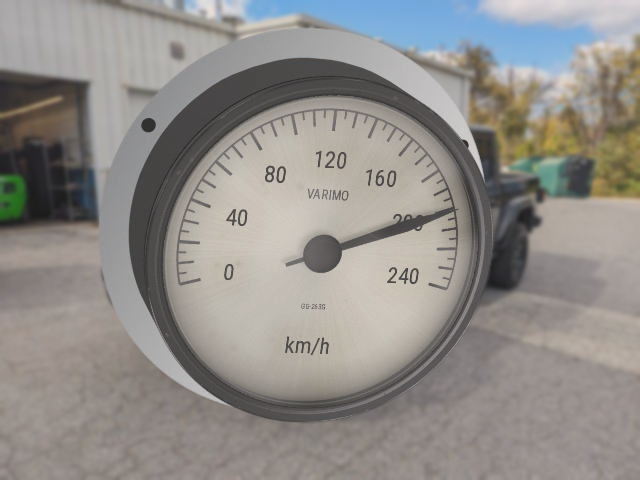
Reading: km/h 200
